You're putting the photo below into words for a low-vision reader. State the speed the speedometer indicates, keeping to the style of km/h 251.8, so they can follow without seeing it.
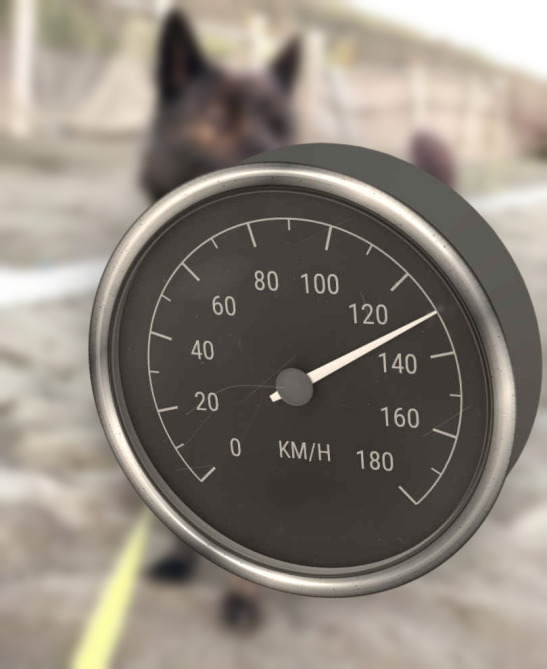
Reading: km/h 130
